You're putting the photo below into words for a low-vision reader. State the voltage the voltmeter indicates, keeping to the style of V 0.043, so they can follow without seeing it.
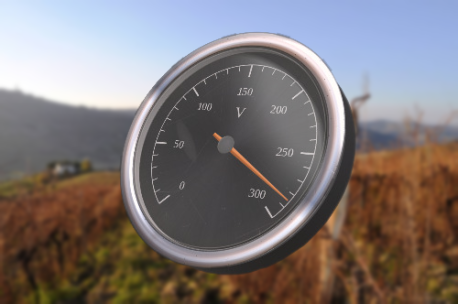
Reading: V 285
